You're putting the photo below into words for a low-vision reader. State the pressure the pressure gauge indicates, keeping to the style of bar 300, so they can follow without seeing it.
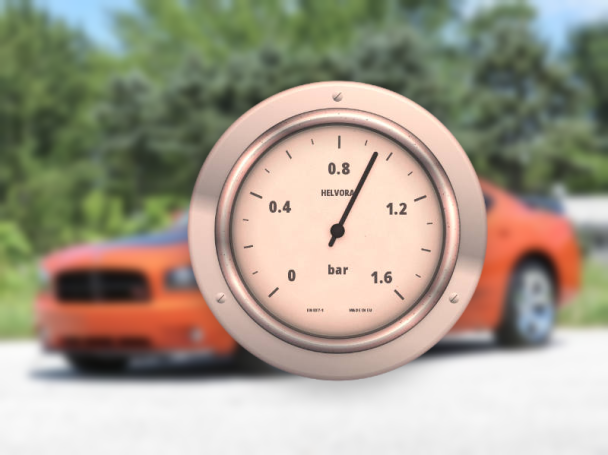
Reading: bar 0.95
